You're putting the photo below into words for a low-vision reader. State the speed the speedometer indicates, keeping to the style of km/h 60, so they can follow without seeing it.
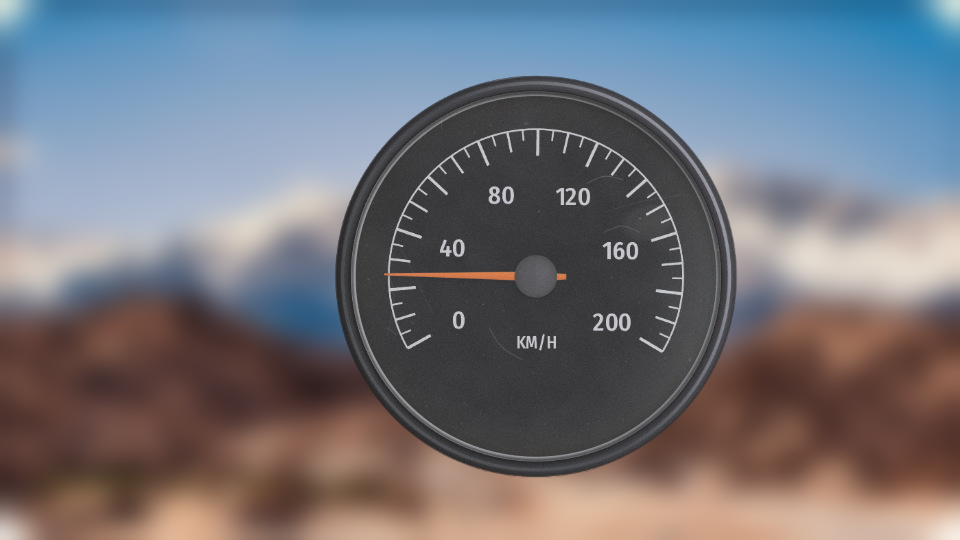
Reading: km/h 25
